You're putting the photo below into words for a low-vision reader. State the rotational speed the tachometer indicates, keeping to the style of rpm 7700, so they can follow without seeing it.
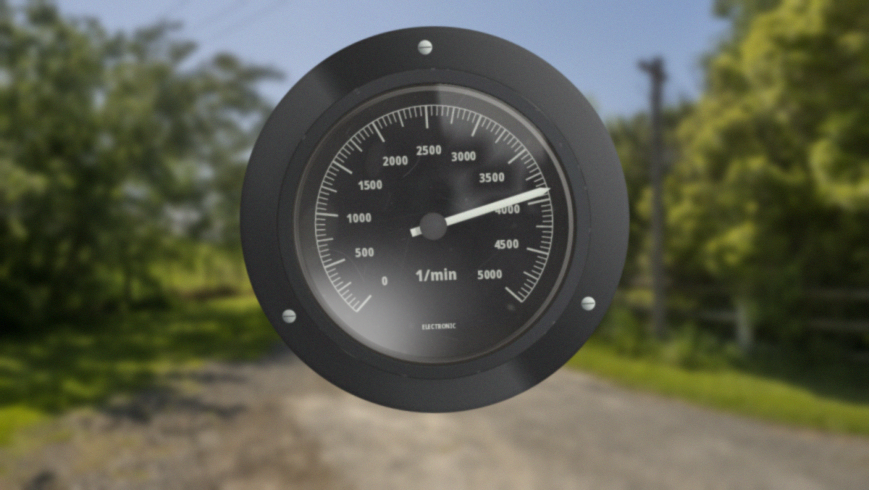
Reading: rpm 3900
